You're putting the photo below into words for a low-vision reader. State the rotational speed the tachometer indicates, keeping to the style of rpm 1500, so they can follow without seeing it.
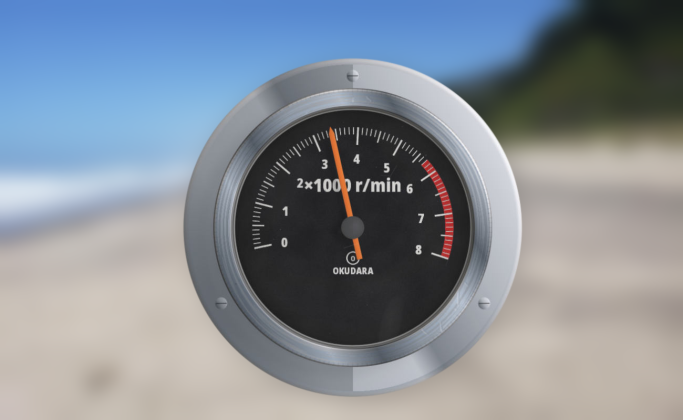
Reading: rpm 3400
